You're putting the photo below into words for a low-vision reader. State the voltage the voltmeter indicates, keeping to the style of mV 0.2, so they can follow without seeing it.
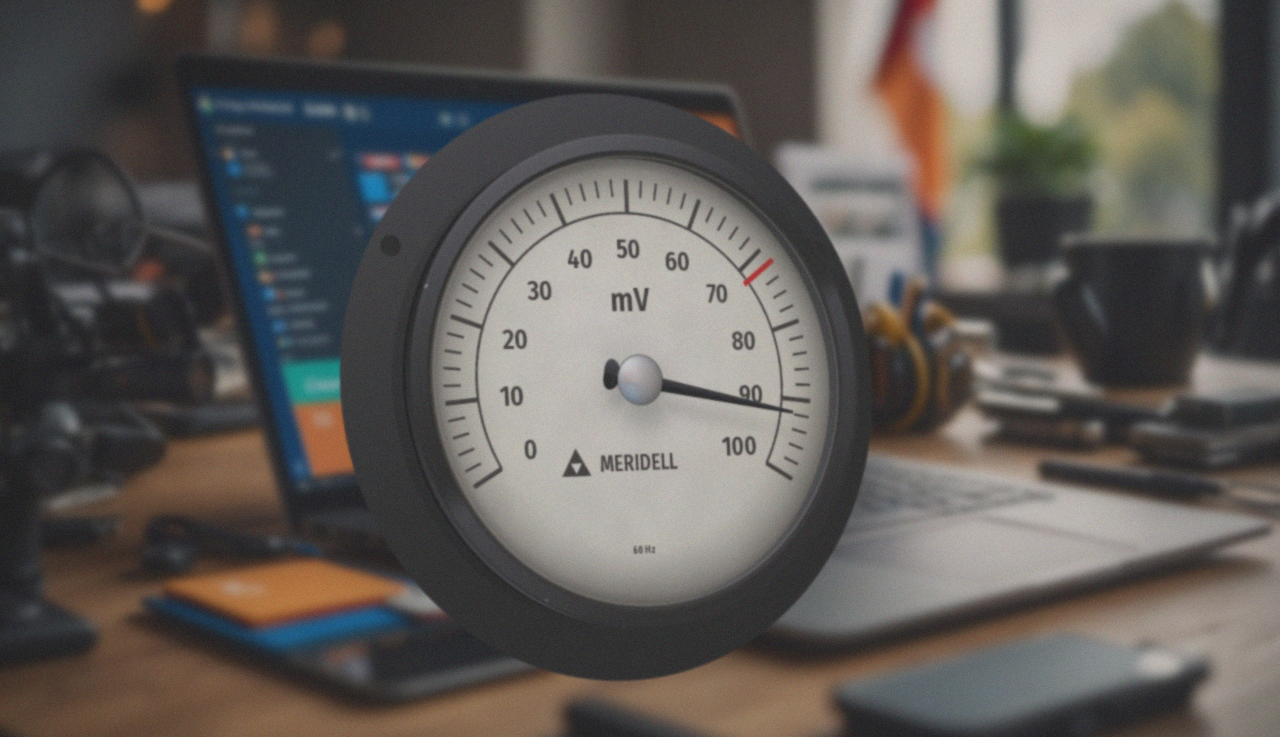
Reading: mV 92
